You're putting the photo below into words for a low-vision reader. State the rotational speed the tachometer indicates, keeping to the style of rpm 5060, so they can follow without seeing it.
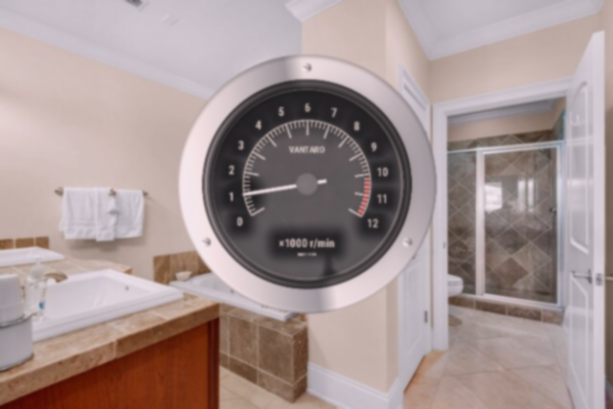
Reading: rpm 1000
